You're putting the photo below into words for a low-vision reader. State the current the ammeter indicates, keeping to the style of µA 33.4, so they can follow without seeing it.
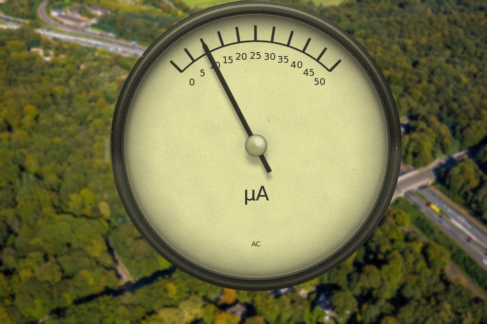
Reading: µA 10
